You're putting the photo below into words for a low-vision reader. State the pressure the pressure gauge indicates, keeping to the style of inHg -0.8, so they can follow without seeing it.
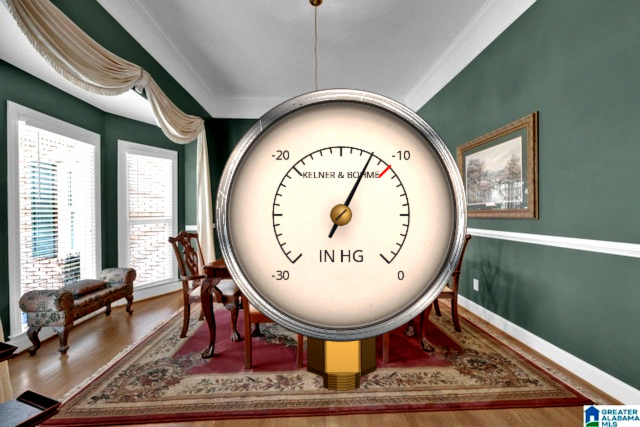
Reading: inHg -12
